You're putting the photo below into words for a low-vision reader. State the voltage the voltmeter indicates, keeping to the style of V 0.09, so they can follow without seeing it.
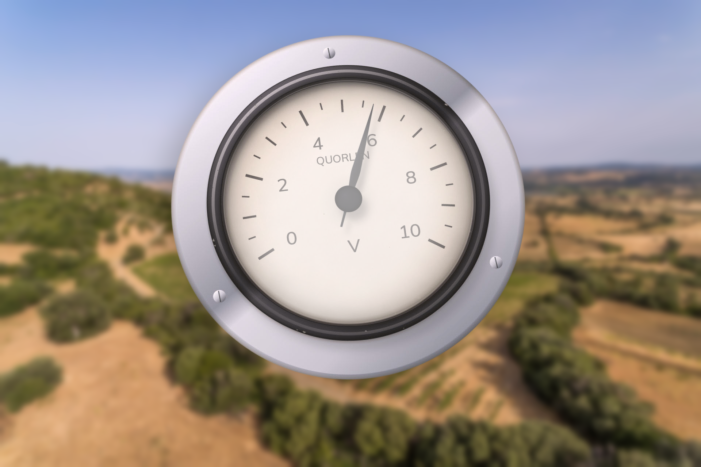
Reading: V 5.75
